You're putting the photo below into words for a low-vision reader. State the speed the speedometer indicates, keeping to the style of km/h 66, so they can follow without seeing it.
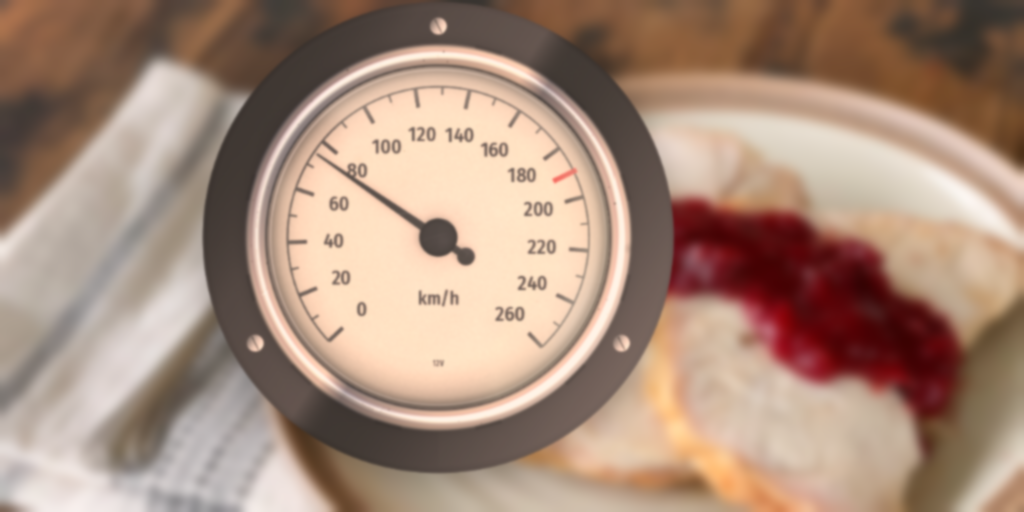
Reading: km/h 75
